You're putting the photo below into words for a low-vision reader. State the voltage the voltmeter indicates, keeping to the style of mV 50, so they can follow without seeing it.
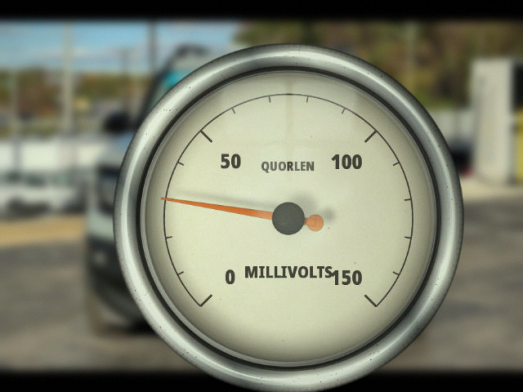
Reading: mV 30
